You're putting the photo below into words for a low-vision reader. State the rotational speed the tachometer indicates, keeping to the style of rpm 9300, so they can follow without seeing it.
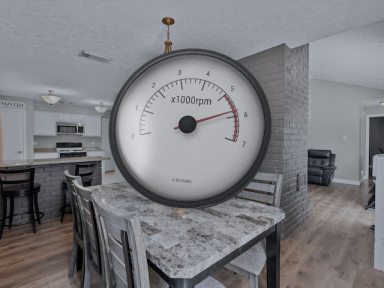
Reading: rpm 5800
